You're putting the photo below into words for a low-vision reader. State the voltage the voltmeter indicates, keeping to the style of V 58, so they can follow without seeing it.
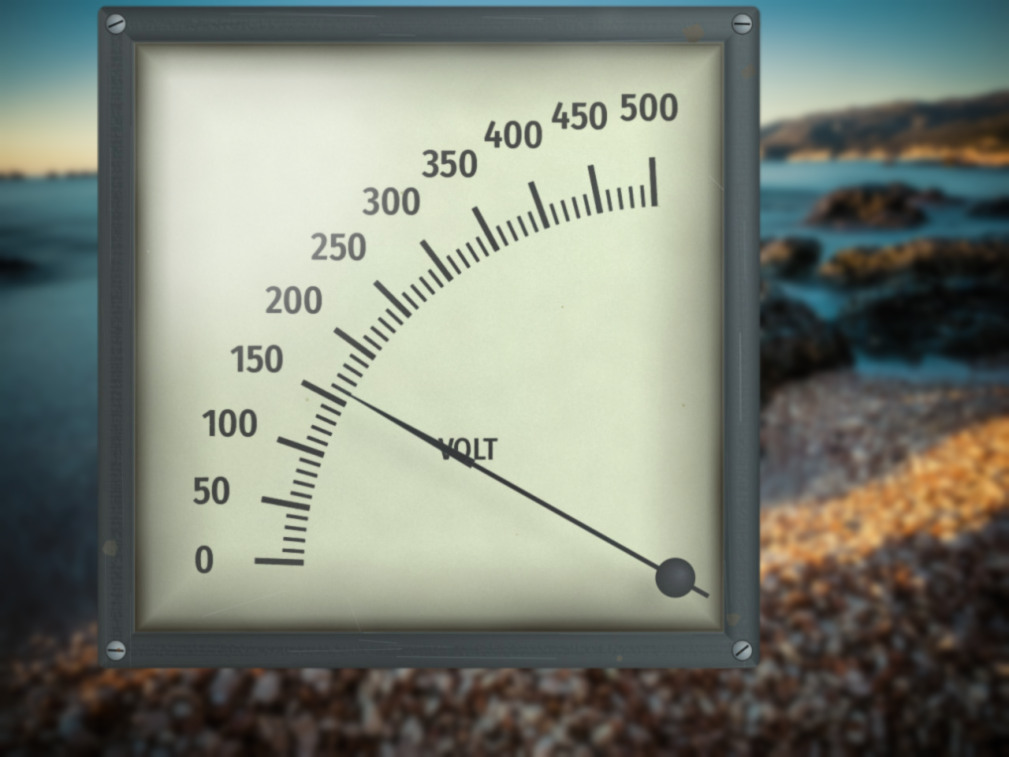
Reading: V 160
